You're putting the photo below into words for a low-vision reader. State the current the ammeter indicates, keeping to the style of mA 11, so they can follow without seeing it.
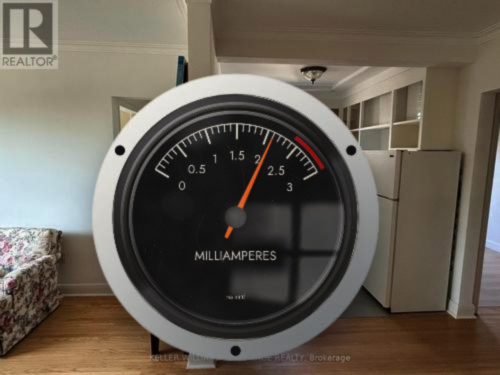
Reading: mA 2.1
